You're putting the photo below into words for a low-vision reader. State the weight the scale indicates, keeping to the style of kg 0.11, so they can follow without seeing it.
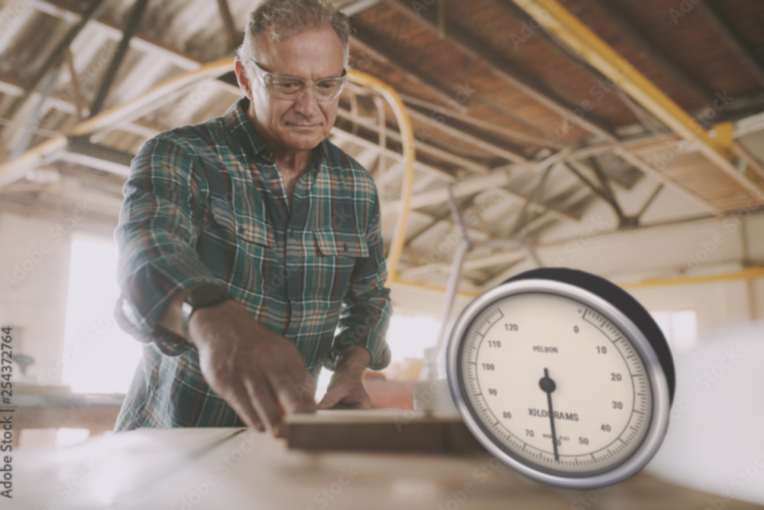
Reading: kg 60
